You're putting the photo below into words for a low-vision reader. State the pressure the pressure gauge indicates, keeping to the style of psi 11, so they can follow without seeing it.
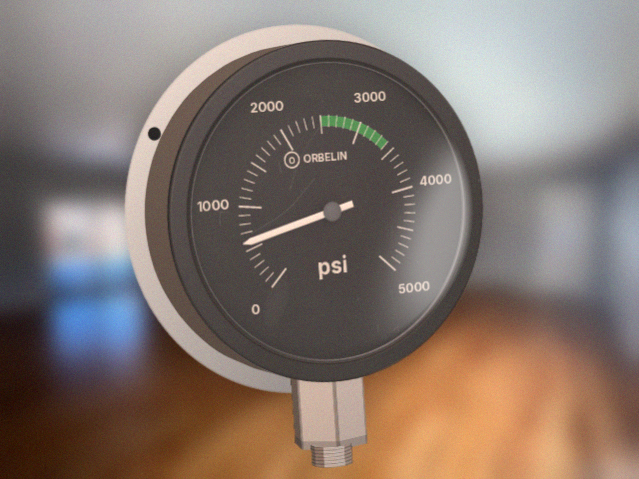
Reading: psi 600
